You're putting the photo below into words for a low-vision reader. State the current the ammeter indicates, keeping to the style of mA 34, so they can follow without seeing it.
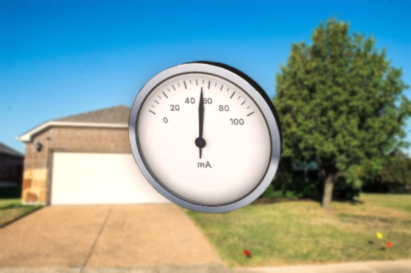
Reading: mA 55
